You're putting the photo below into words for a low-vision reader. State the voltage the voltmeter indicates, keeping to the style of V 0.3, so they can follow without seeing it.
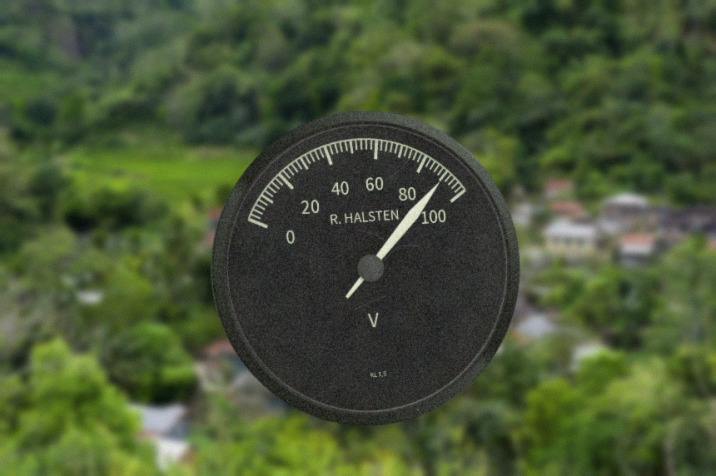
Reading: V 90
